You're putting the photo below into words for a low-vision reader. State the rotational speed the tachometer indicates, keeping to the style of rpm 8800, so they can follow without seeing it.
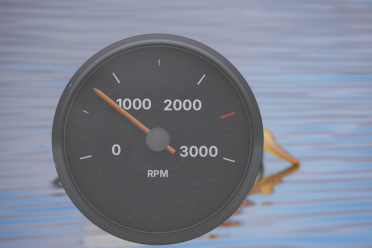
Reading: rpm 750
